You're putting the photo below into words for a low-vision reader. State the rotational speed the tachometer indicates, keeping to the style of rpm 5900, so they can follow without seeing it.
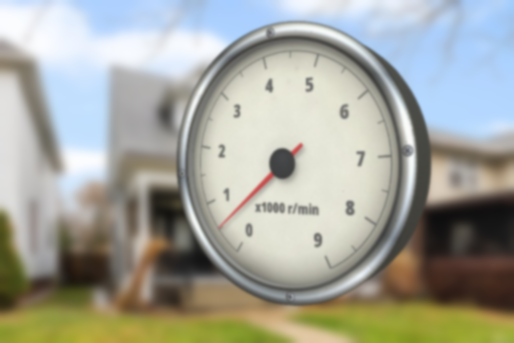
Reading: rpm 500
